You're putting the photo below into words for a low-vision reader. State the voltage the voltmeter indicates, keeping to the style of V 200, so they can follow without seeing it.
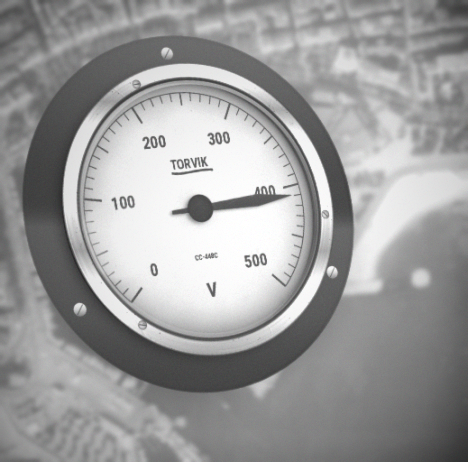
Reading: V 410
